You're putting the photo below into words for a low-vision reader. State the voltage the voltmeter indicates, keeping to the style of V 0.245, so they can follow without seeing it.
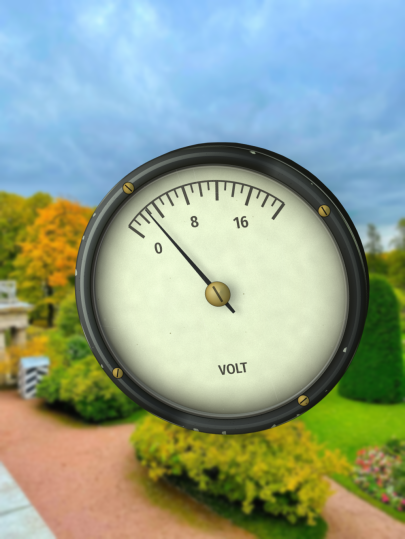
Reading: V 3
